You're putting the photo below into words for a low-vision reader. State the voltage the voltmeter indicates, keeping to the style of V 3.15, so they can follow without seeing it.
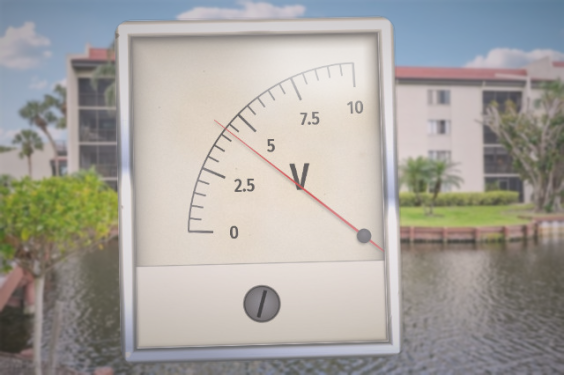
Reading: V 4.25
